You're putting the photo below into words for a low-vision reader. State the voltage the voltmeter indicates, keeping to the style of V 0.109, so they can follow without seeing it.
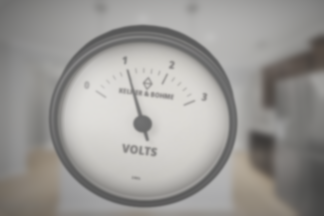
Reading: V 1
